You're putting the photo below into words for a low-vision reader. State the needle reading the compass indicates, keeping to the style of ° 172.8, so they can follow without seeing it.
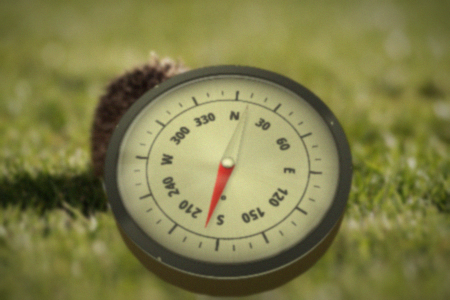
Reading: ° 190
